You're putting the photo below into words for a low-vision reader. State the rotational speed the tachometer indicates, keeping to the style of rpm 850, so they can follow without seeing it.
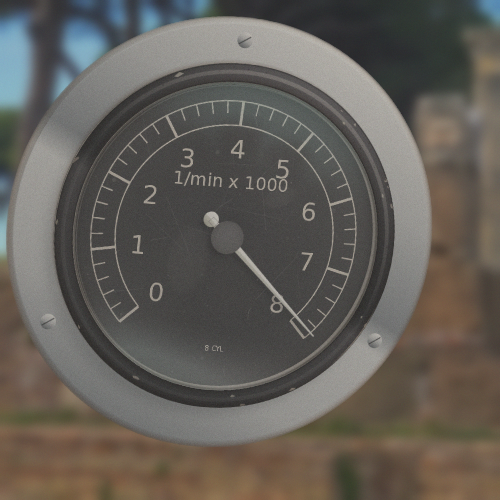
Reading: rpm 7900
